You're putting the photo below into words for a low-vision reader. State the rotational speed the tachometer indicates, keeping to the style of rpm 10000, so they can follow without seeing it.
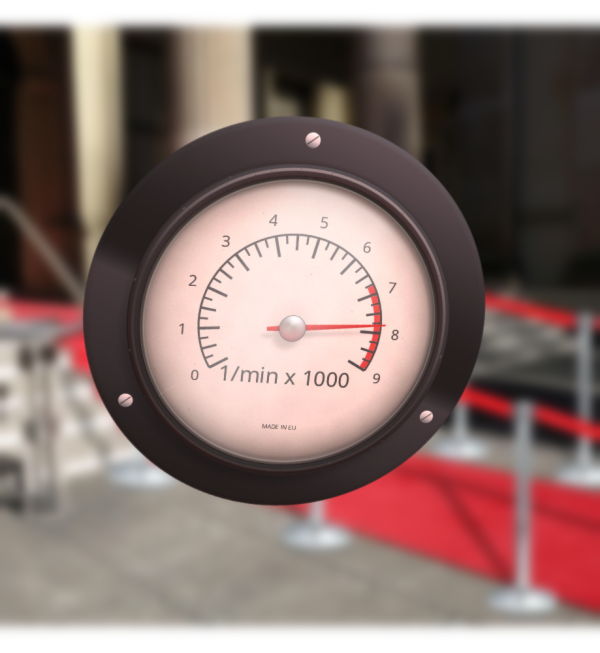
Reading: rpm 7750
